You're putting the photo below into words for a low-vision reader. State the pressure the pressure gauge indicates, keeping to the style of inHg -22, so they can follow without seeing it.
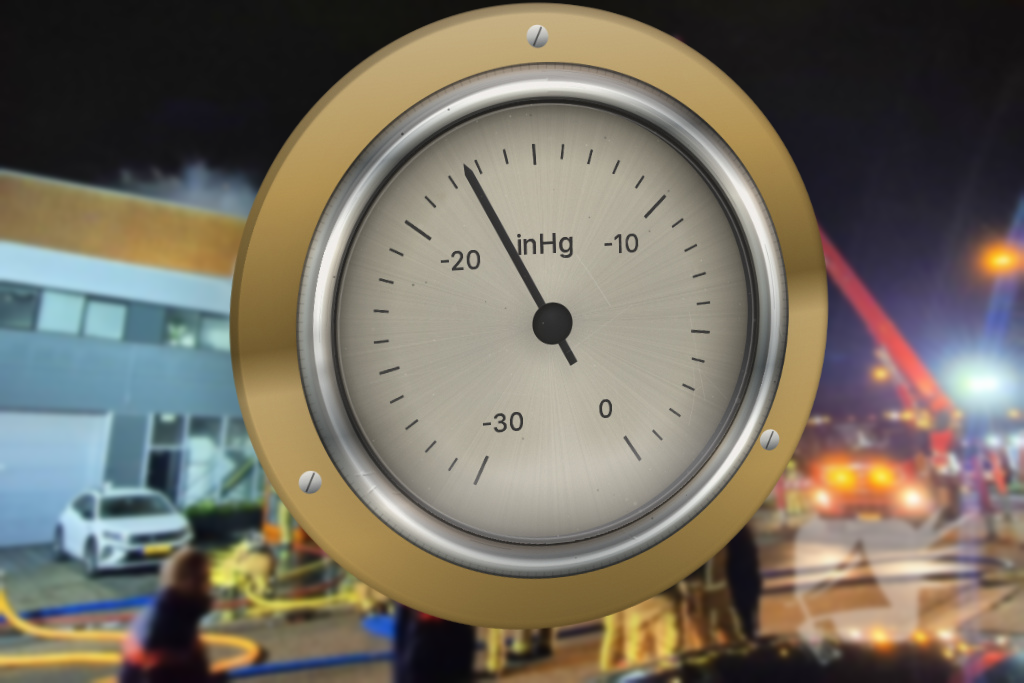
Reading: inHg -17.5
